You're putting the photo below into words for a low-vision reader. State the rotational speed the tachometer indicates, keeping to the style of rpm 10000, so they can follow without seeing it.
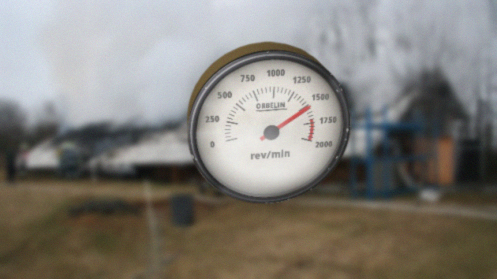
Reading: rpm 1500
